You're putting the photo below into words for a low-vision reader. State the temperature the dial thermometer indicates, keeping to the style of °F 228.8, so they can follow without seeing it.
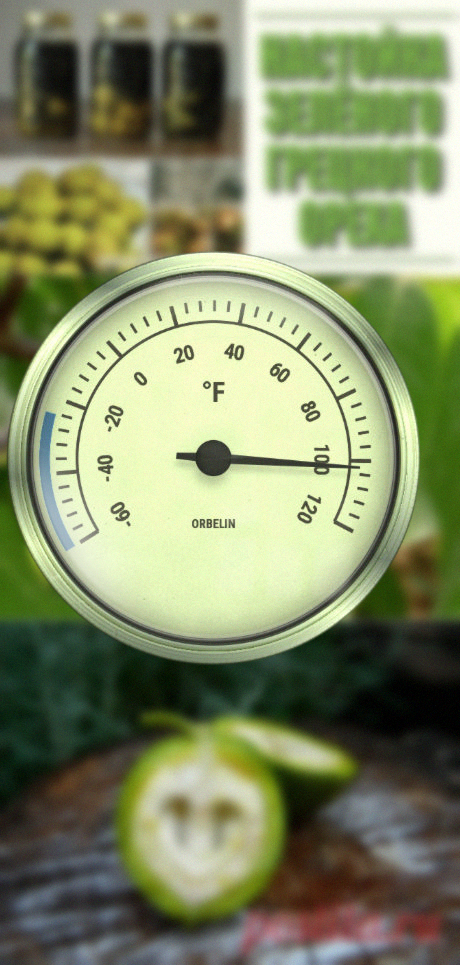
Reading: °F 102
